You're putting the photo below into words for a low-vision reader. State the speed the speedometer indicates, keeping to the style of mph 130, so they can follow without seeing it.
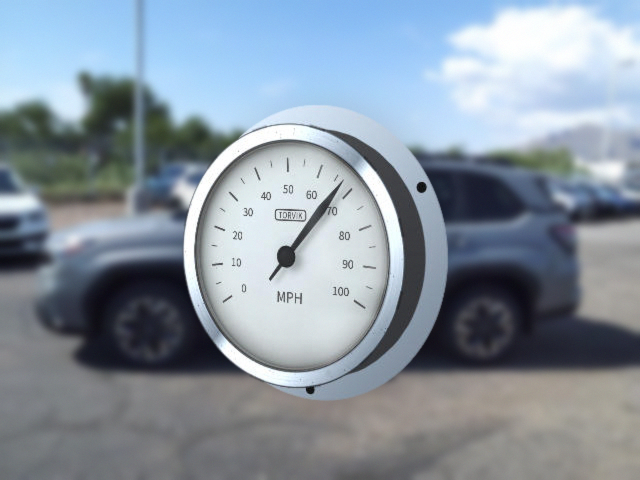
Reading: mph 67.5
